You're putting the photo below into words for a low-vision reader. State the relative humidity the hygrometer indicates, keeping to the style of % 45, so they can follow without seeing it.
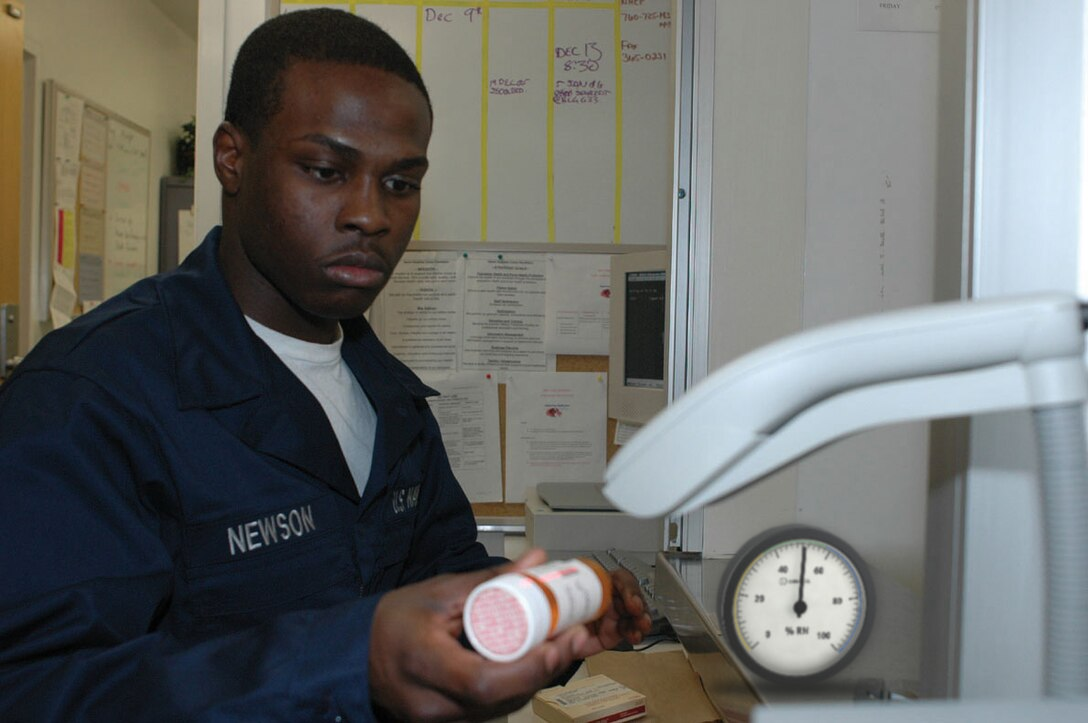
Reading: % 50
